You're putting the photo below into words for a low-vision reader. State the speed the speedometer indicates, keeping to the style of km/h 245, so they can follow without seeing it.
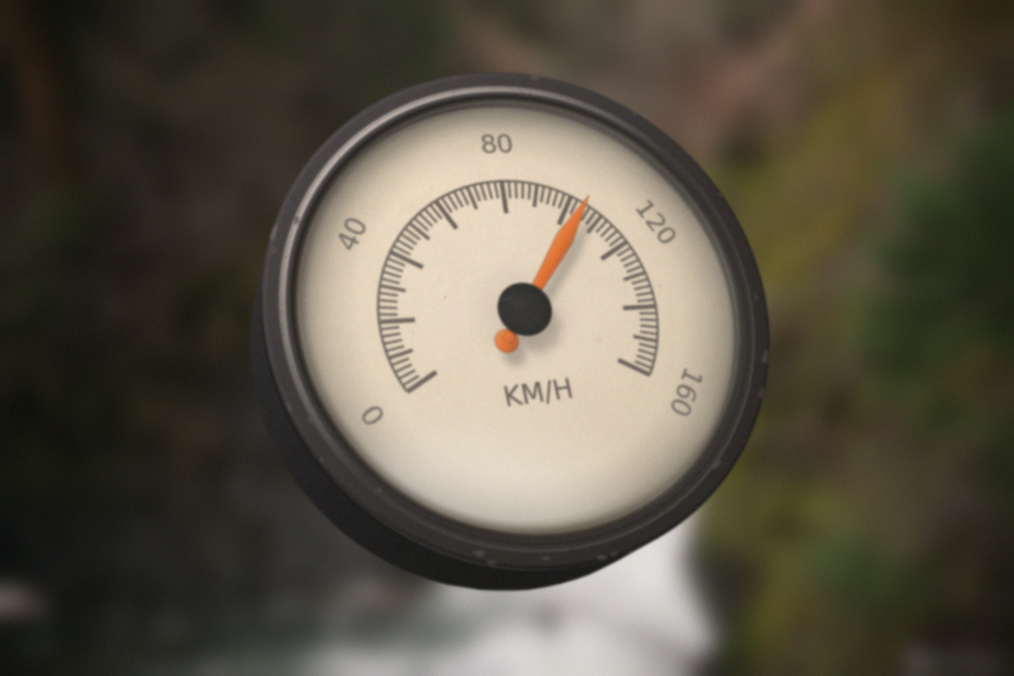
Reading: km/h 104
